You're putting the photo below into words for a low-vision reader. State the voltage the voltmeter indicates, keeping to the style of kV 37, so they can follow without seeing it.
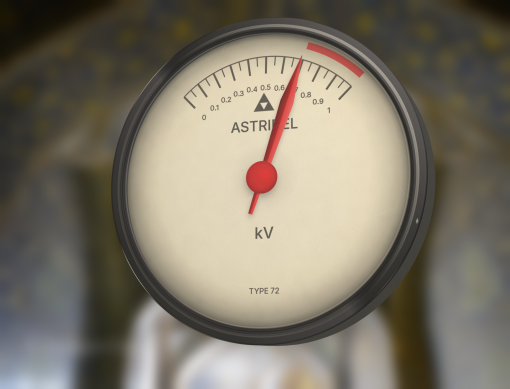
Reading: kV 0.7
